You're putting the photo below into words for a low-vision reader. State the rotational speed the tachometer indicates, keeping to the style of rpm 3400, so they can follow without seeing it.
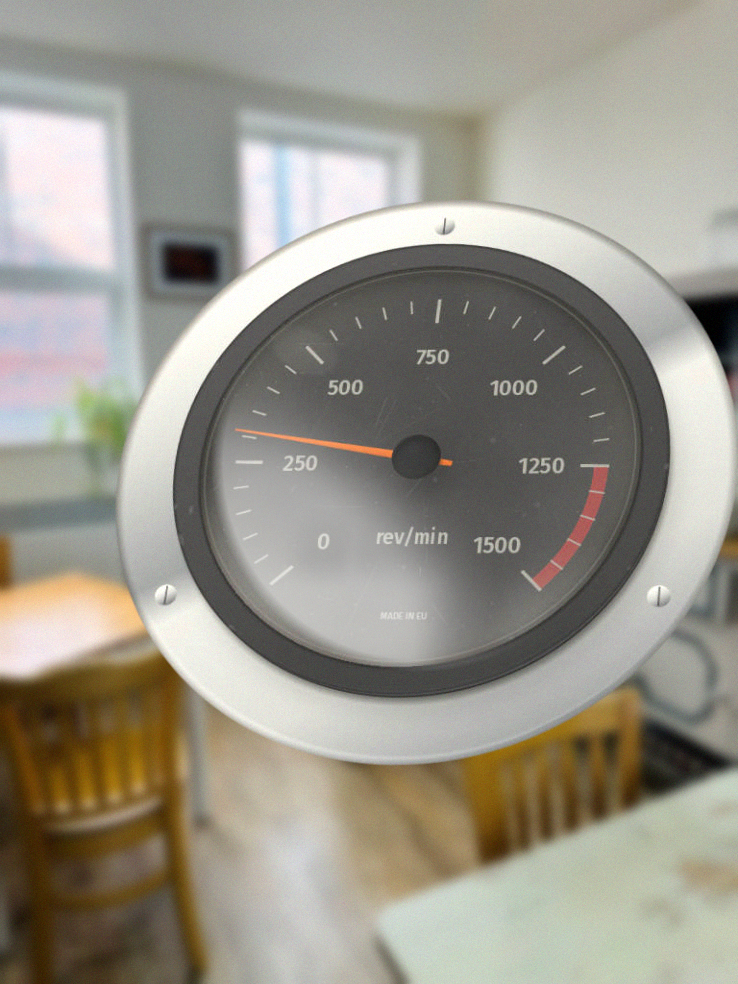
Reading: rpm 300
